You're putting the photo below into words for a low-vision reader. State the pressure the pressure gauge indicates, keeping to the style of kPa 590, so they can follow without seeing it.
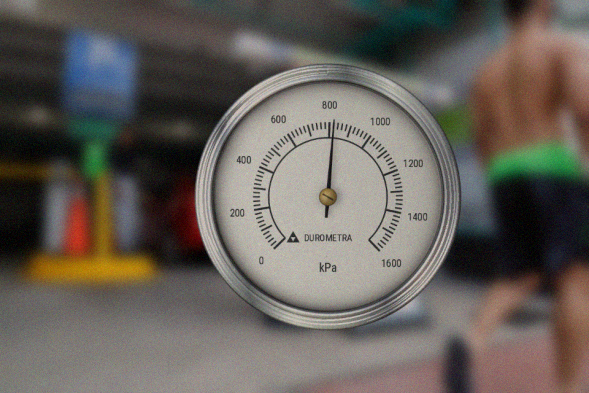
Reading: kPa 820
